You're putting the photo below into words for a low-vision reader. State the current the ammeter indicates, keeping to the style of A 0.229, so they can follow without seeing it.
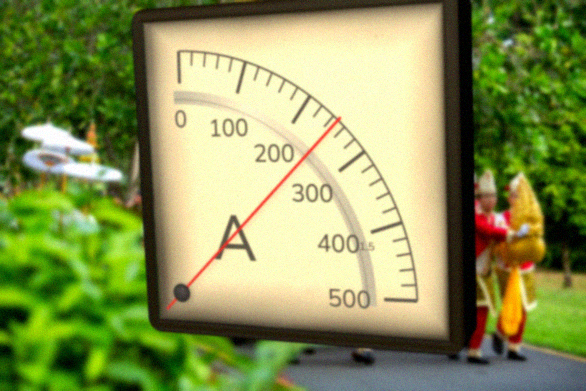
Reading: A 250
